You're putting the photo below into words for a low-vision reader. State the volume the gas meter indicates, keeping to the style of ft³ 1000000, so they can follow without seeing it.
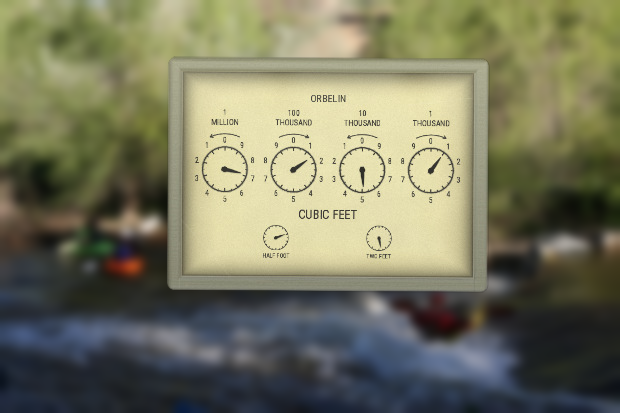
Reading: ft³ 715100
